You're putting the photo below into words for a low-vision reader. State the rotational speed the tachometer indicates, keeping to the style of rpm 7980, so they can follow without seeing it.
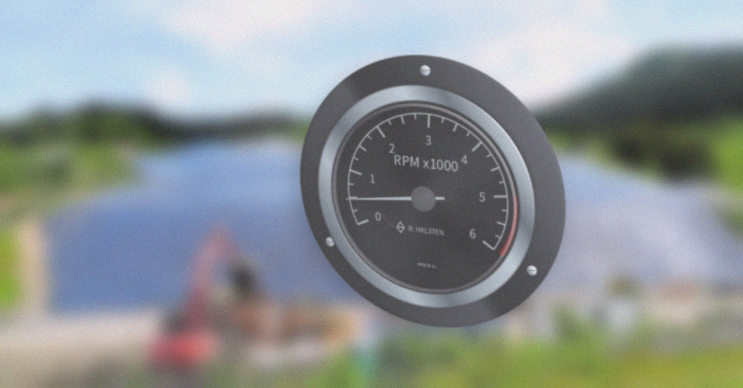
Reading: rpm 500
